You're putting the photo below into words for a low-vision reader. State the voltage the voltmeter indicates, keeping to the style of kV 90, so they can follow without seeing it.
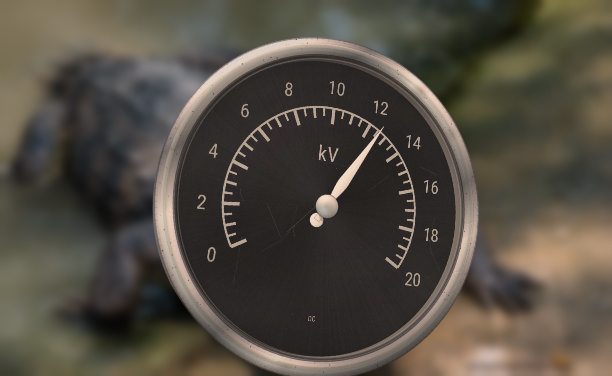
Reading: kV 12.5
